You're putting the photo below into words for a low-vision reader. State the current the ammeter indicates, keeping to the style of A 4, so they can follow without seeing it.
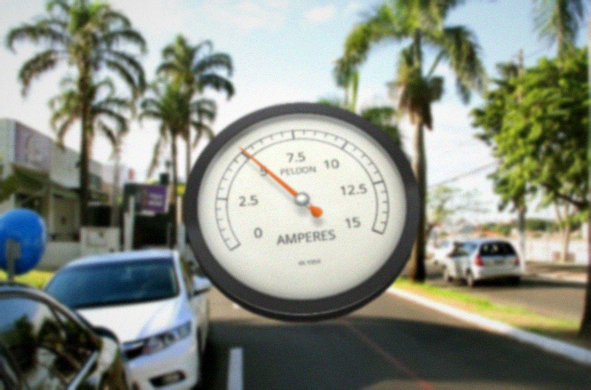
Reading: A 5
